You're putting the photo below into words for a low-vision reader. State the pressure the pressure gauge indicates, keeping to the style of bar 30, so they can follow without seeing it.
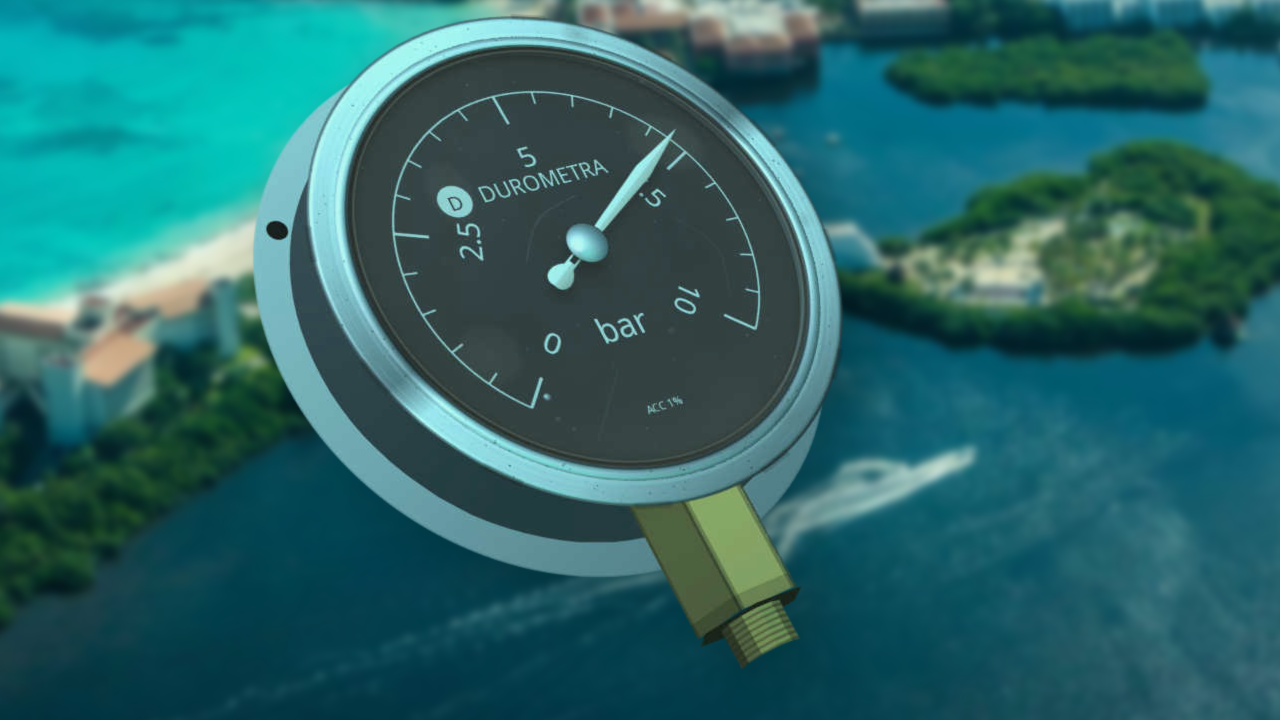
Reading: bar 7.25
